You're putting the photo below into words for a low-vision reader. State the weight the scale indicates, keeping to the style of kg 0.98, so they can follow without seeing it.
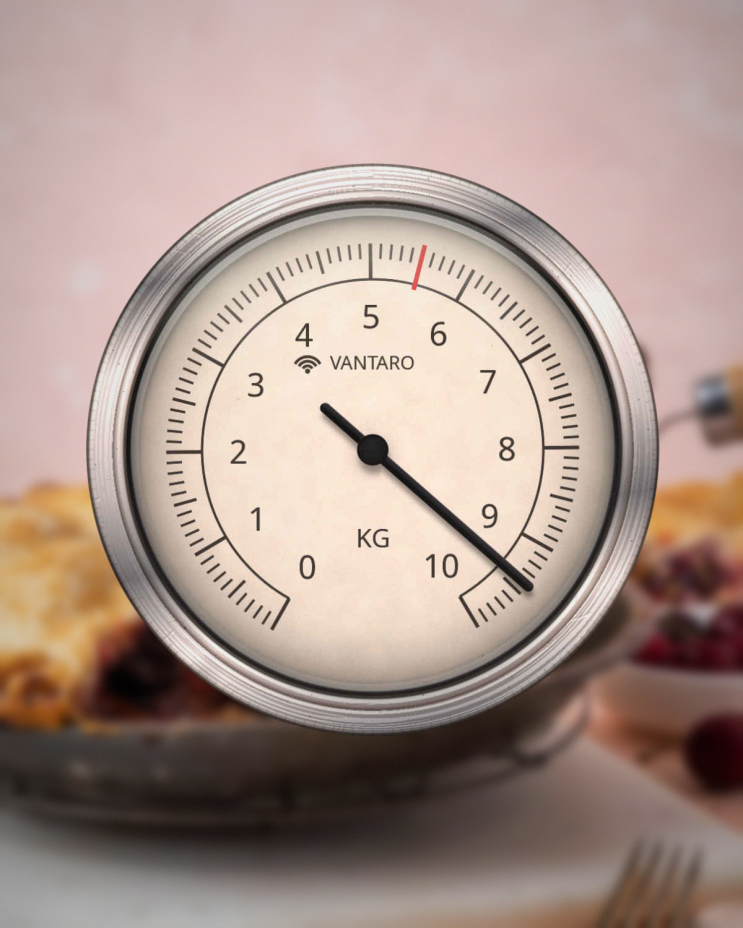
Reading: kg 9.4
